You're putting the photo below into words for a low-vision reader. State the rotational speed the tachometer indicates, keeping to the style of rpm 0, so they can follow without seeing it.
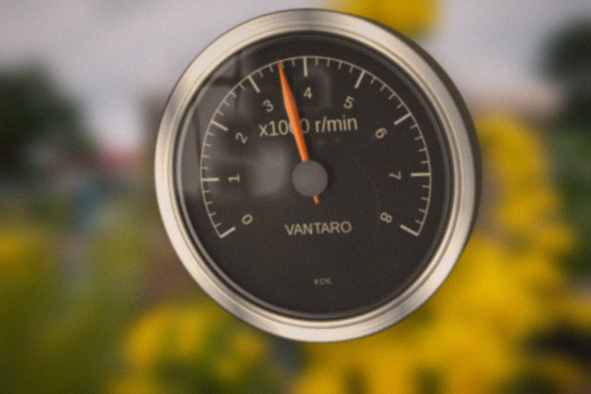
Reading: rpm 3600
